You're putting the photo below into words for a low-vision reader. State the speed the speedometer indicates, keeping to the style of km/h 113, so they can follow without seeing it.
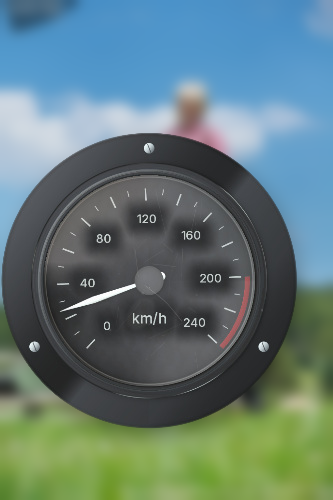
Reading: km/h 25
